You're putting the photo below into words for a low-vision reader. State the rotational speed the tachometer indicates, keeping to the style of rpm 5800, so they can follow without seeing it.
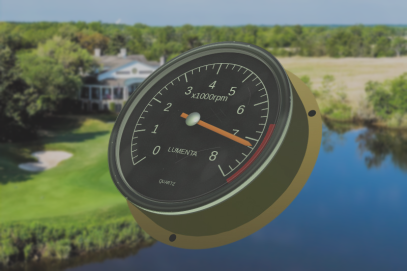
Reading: rpm 7200
